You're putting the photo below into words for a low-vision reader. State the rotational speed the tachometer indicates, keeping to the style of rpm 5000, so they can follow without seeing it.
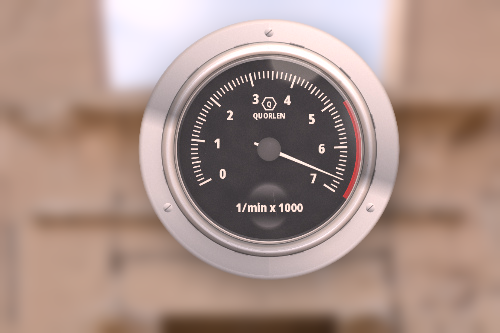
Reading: rpm 6700
